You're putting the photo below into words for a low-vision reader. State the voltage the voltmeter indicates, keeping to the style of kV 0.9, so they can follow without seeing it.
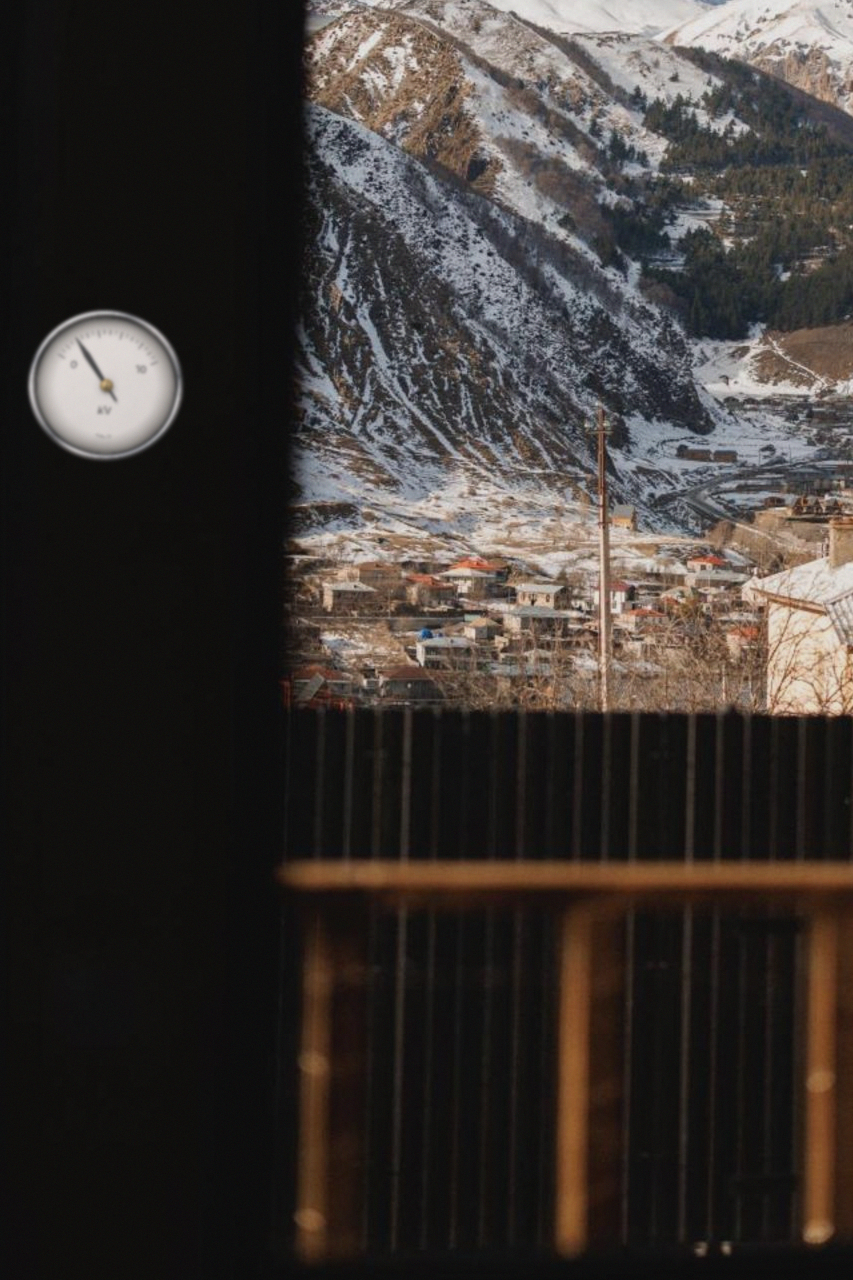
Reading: kV 2
